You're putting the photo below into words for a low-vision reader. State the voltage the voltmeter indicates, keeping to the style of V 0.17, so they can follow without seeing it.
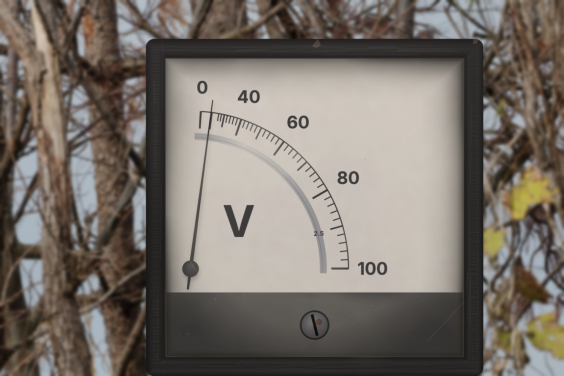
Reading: V 20
